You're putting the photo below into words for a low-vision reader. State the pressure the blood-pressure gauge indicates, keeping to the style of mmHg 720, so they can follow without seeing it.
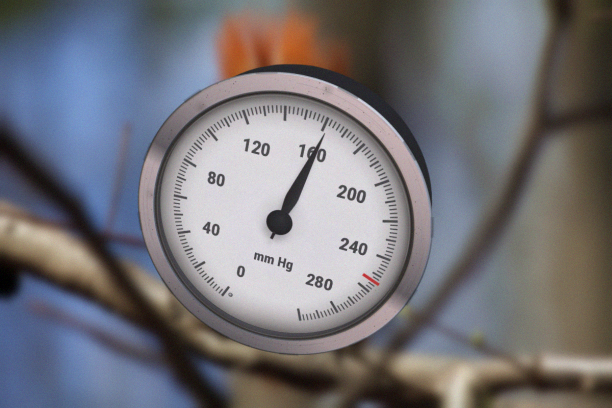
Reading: mmHg 162
